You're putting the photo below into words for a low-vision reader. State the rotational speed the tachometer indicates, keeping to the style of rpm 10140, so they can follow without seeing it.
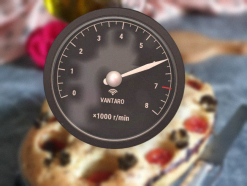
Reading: rpm 6000
